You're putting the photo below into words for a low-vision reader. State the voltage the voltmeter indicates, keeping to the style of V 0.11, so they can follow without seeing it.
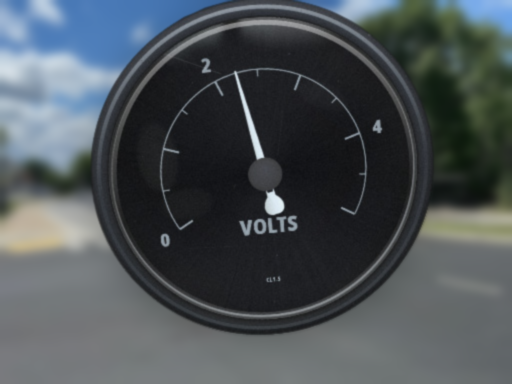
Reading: V 2.25
